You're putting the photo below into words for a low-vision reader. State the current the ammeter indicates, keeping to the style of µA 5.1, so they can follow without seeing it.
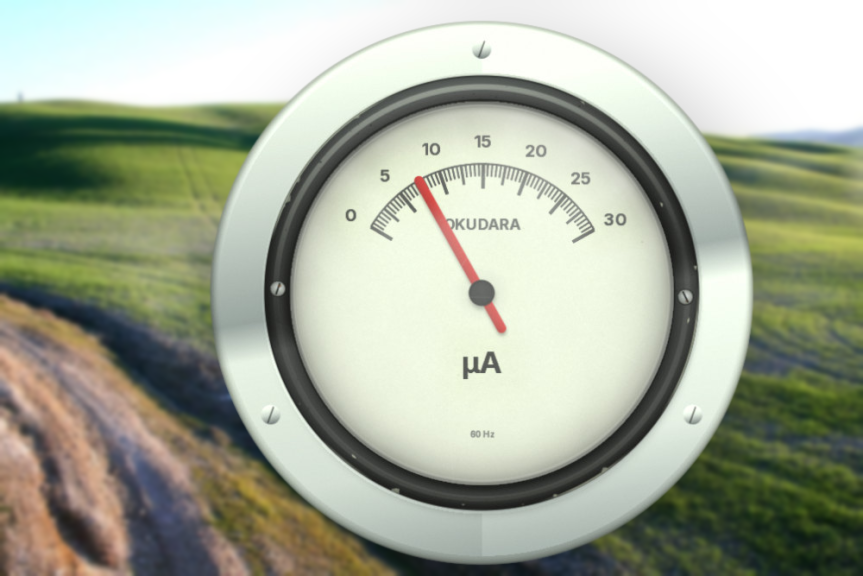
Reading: µA 7.5
